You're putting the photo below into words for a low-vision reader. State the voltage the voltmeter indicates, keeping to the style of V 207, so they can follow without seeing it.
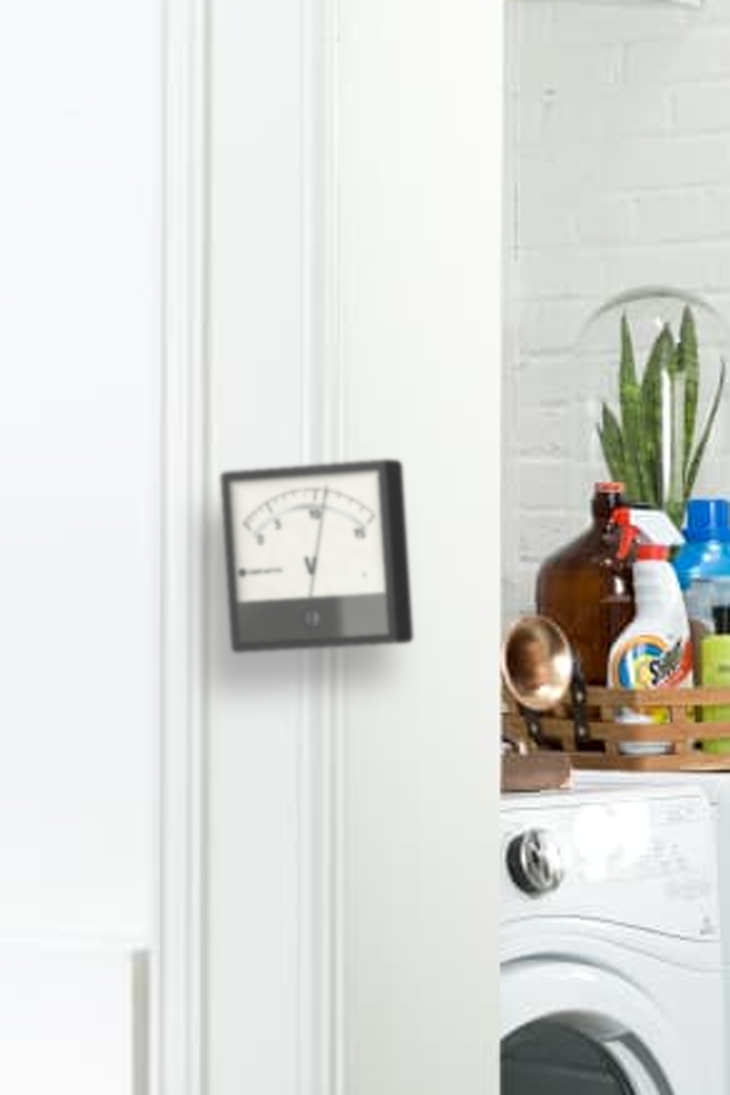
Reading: V 11
